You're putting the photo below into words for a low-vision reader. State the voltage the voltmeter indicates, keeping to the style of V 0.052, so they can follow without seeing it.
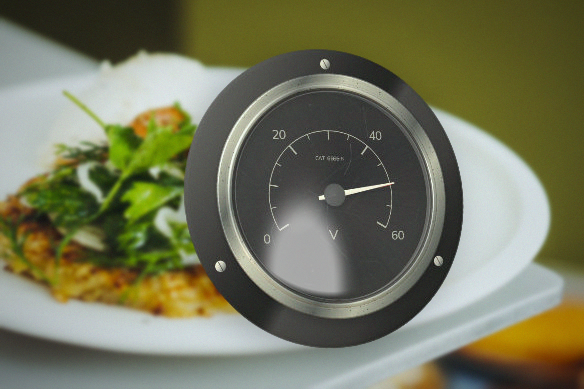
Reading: V 50
